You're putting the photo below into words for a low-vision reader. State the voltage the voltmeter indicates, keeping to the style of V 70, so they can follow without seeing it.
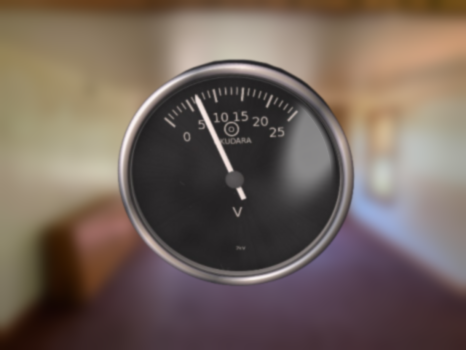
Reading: V 7
